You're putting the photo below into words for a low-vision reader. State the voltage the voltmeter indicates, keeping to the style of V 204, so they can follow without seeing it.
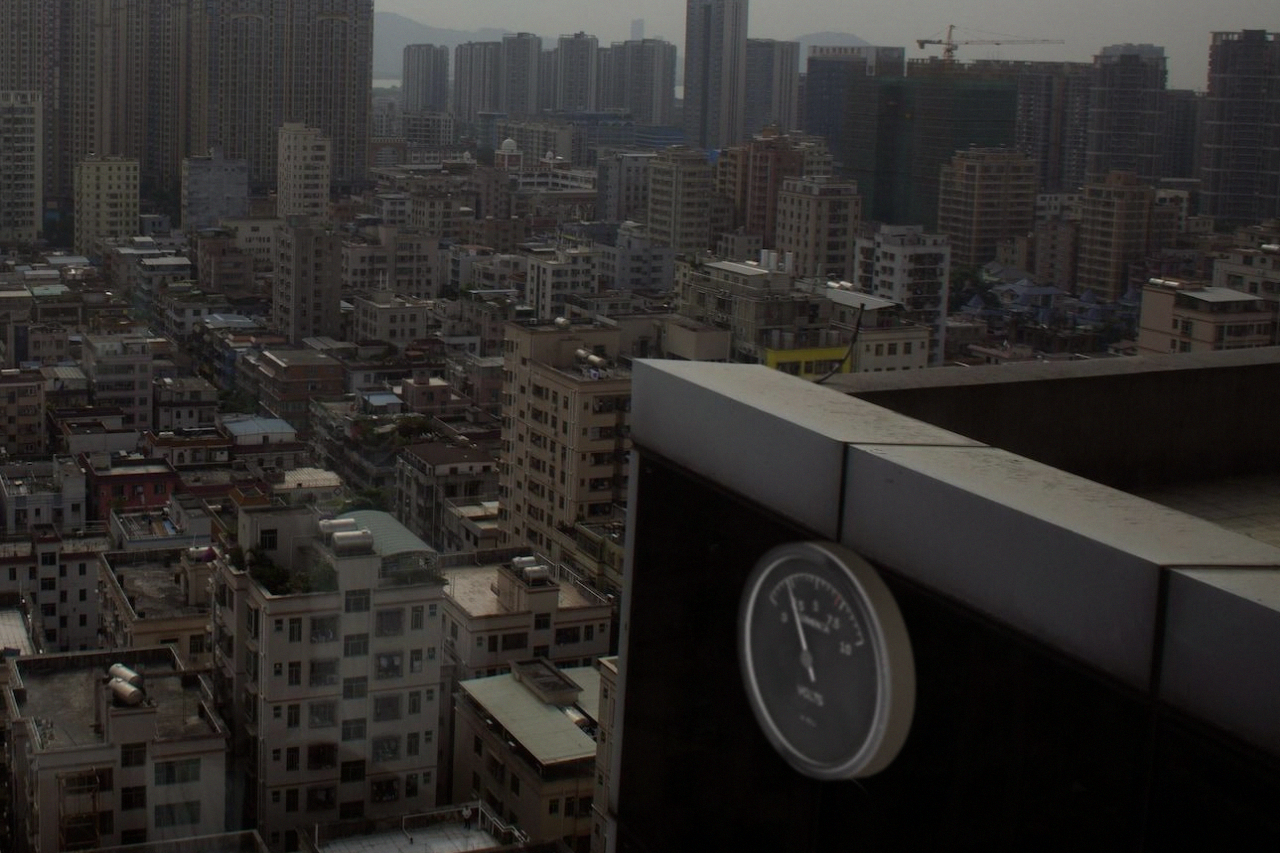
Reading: V 2.5
